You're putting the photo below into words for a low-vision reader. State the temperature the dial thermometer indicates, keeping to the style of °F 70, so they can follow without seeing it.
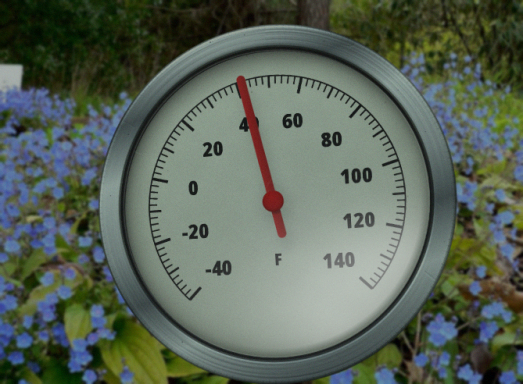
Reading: °F 42
